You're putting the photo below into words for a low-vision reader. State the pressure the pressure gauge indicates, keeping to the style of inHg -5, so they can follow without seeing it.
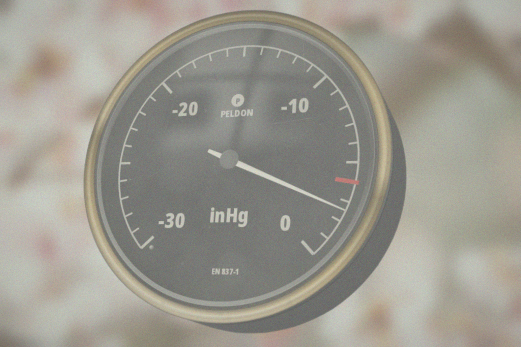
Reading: inHg -2.5
